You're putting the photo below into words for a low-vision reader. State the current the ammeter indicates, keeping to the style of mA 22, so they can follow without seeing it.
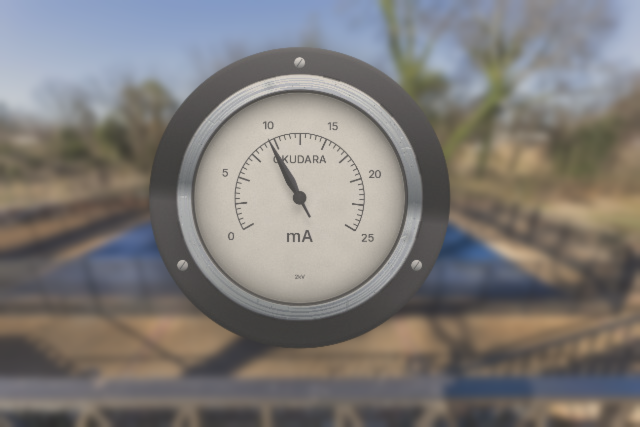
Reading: mA 9.5
